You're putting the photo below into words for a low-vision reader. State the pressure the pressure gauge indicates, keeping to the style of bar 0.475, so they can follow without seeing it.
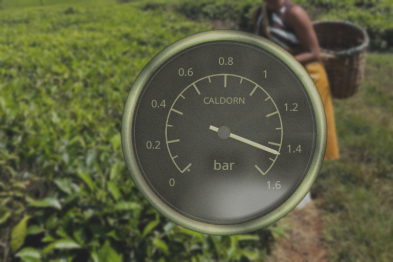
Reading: bar 1.45
